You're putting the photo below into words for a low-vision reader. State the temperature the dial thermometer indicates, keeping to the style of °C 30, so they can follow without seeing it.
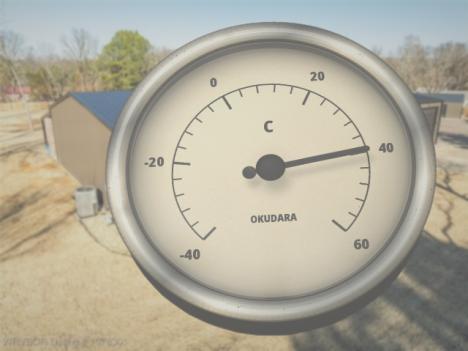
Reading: °C 40
